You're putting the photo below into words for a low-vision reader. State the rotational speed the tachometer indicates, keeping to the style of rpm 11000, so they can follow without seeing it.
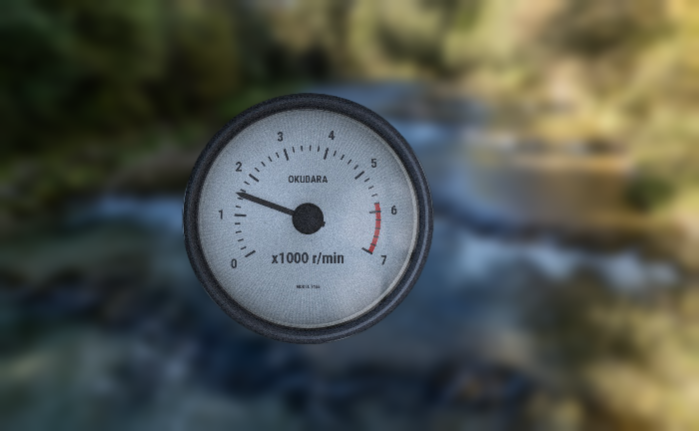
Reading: rpm 1500
